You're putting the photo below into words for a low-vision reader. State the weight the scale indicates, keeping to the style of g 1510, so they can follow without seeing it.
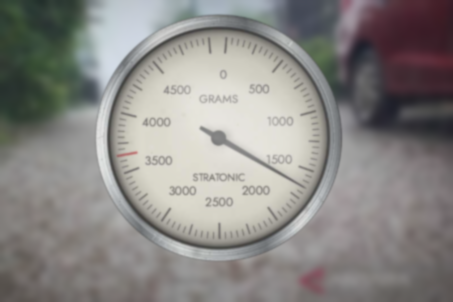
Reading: g 1650
